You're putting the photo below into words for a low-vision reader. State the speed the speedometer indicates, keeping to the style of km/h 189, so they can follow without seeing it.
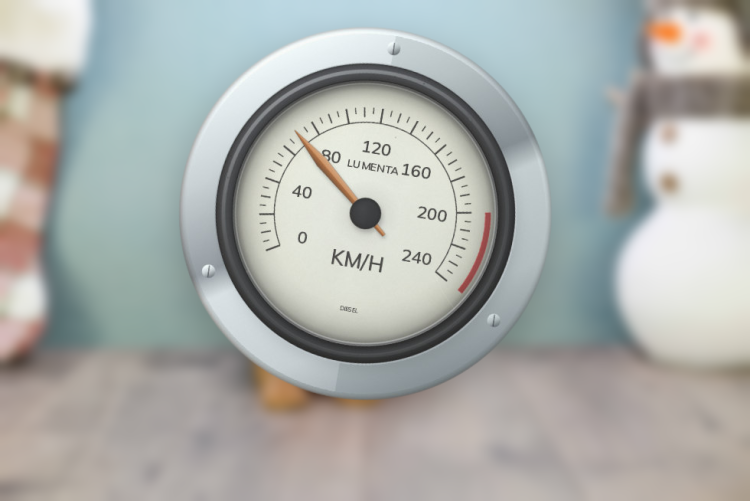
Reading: km/h 70
